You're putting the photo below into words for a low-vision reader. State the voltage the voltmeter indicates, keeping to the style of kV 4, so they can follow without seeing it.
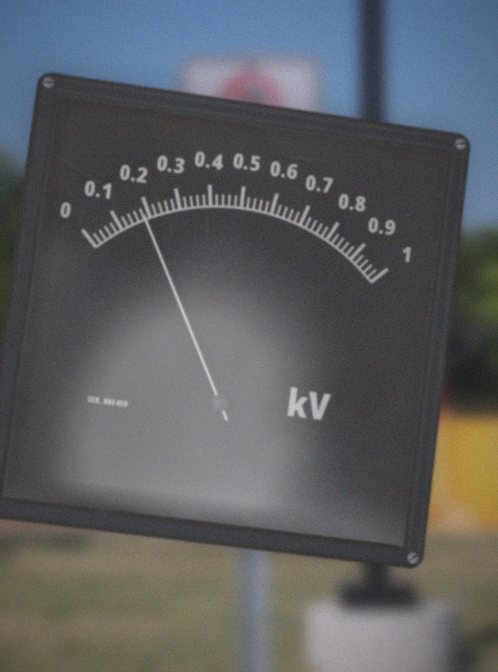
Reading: kV 0.18
